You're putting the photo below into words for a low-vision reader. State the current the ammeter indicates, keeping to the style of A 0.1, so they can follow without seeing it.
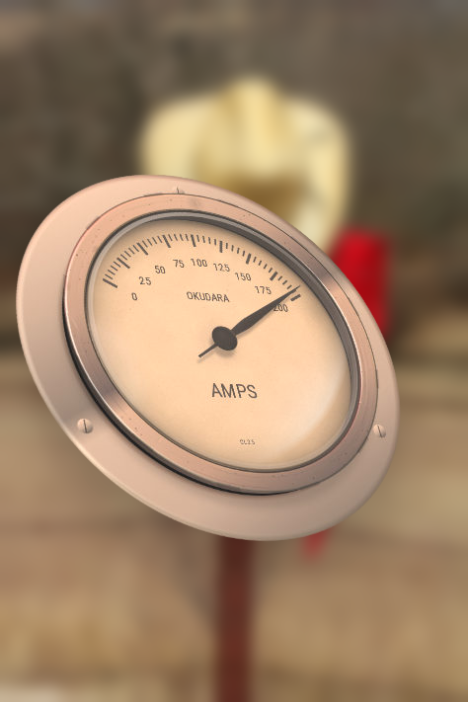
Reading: A 195
